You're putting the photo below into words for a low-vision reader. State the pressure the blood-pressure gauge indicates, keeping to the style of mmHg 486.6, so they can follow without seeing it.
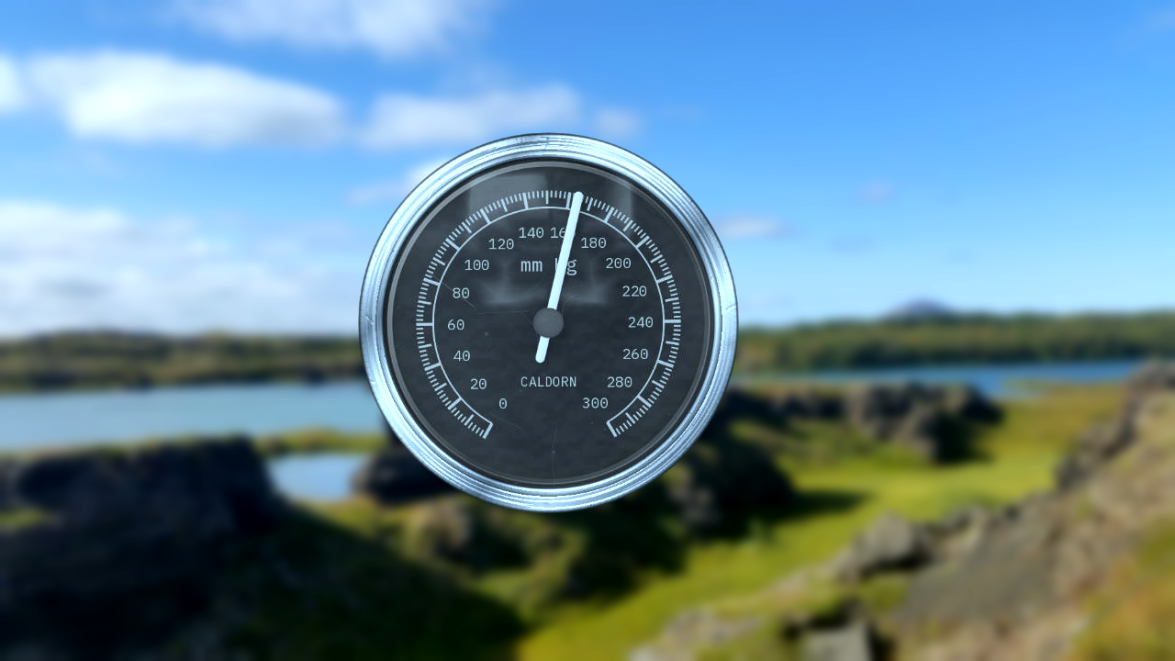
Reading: mmHg 164
